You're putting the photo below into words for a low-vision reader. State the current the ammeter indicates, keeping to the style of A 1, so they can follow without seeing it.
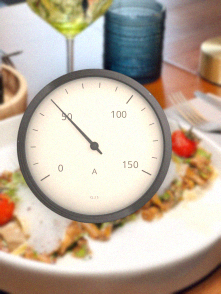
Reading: A 50
